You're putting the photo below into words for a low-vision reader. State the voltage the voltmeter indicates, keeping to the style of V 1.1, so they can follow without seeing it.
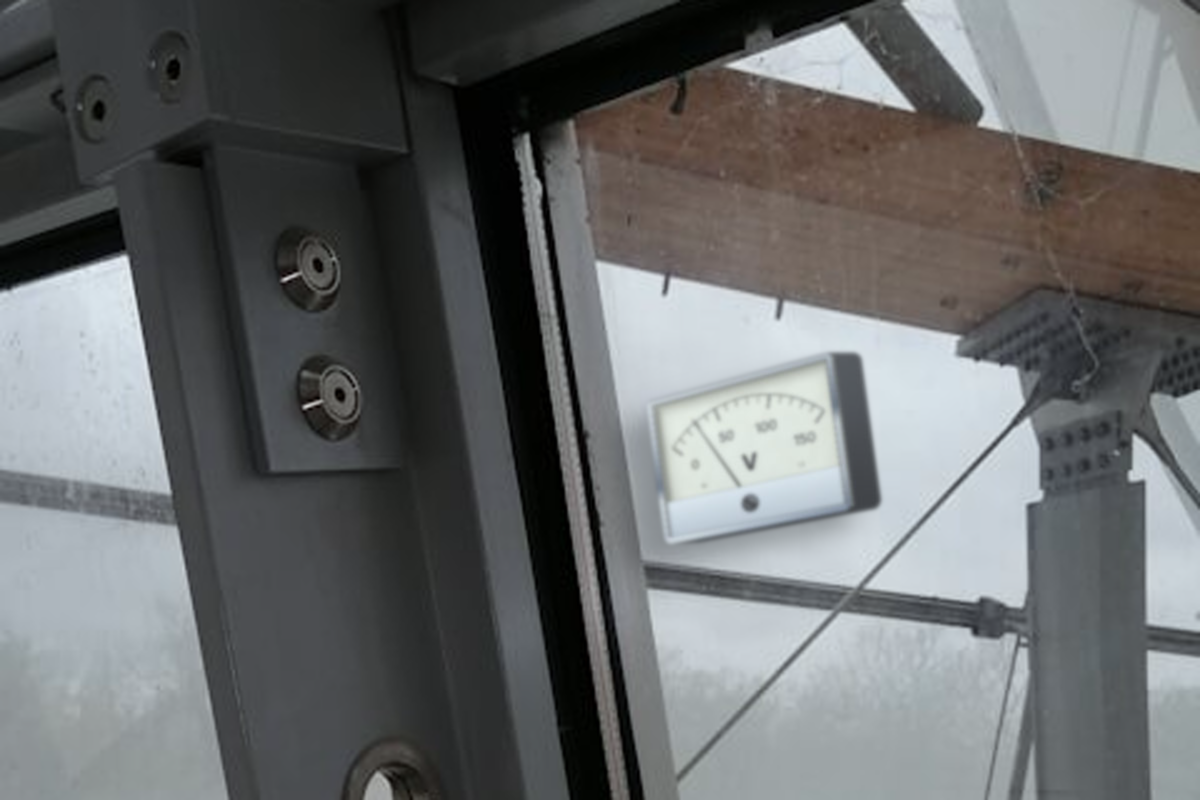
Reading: V 30
